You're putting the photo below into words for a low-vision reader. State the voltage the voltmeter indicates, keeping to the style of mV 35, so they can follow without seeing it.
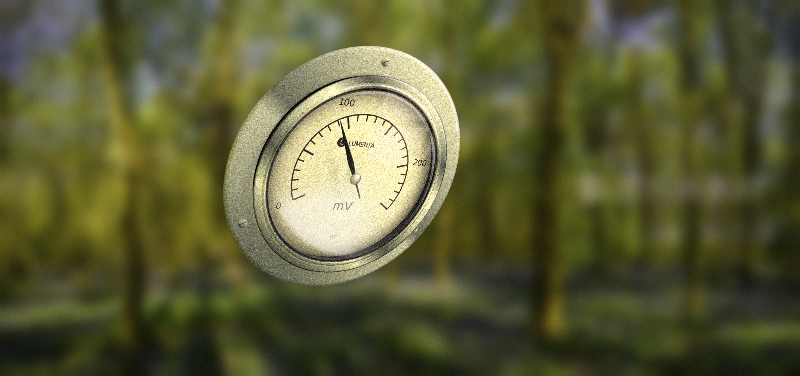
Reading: mV 90
